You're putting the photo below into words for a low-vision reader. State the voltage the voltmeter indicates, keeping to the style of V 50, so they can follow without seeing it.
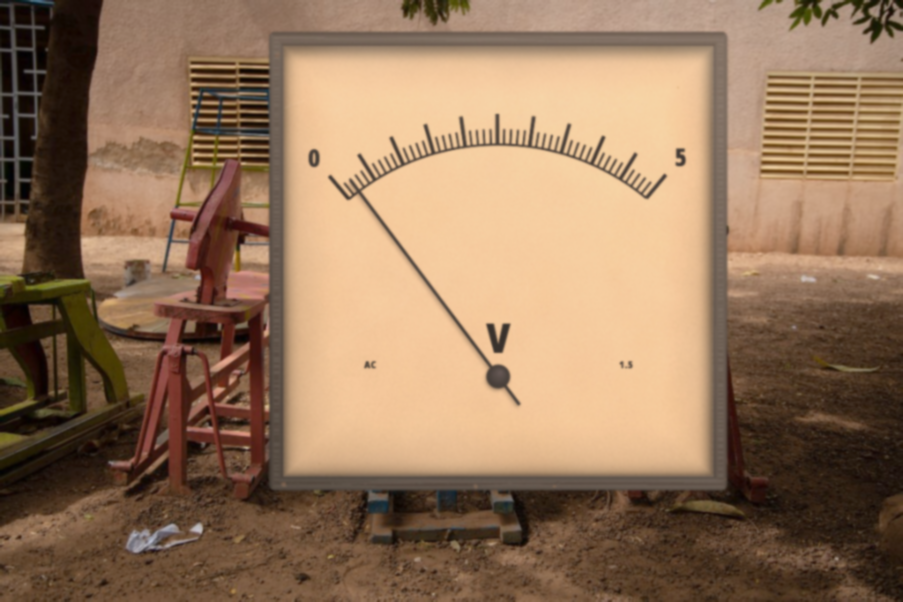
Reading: V 0.2
